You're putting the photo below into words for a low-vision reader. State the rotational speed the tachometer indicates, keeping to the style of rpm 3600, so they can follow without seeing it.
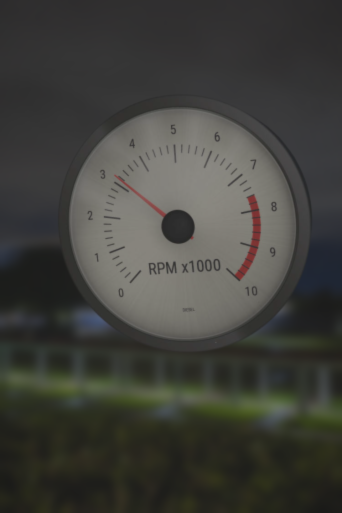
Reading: rpm 3200
